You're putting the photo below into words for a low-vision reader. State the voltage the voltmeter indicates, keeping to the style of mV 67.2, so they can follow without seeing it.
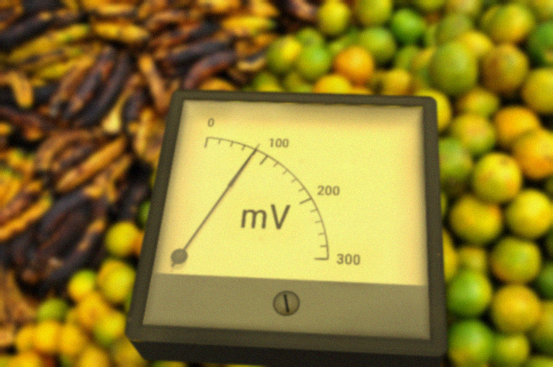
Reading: mV 80
